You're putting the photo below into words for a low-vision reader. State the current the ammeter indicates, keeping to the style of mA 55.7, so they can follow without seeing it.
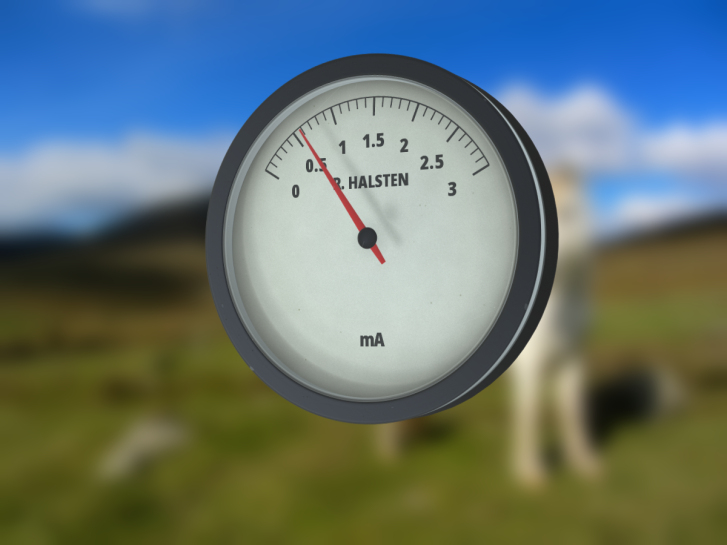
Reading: mA 0.6
